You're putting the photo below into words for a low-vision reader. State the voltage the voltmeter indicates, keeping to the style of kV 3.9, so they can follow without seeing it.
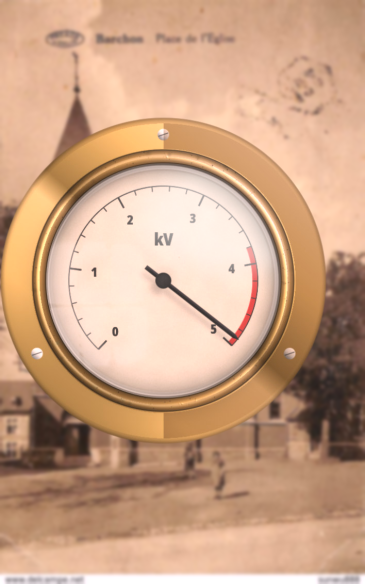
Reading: kV 4.9
